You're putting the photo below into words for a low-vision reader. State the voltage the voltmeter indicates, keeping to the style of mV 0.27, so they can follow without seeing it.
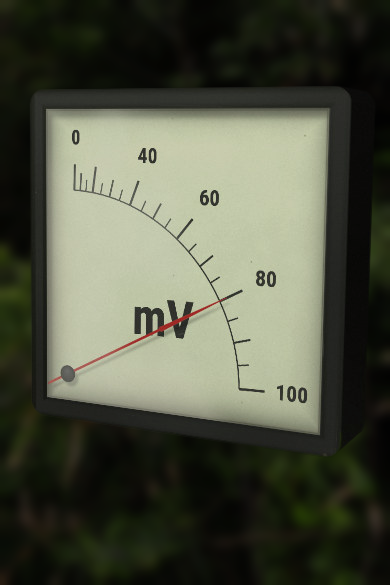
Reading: mV 80
